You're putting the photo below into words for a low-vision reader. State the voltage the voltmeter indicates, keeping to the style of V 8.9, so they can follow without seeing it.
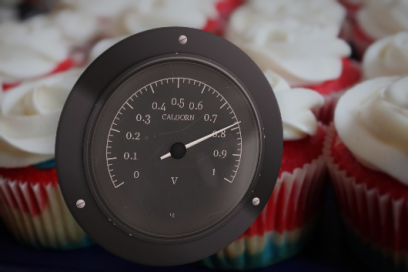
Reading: V 0.78
